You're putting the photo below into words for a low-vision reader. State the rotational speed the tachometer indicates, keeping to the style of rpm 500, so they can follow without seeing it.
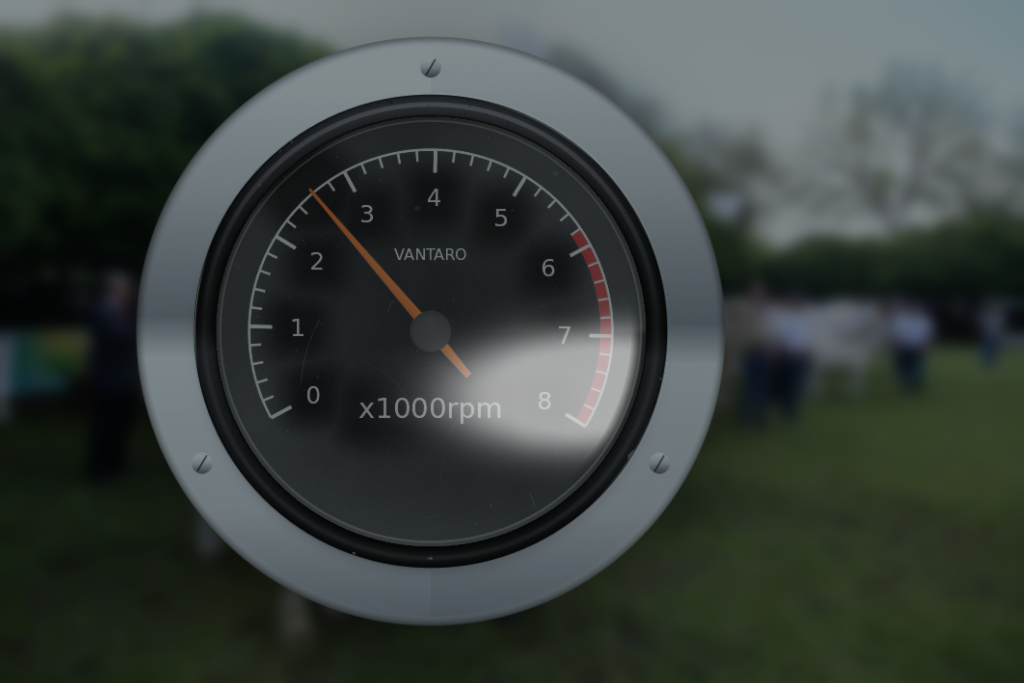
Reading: rpm 2600
